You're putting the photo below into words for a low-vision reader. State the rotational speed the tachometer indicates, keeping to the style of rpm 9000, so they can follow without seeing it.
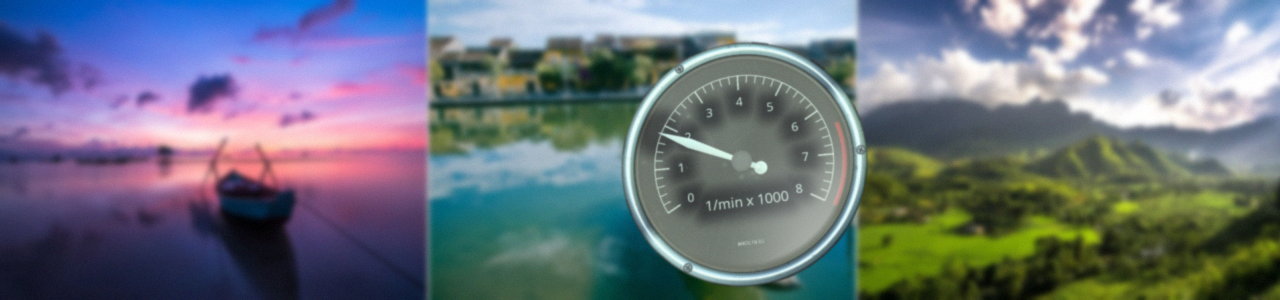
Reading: rpm 1800
